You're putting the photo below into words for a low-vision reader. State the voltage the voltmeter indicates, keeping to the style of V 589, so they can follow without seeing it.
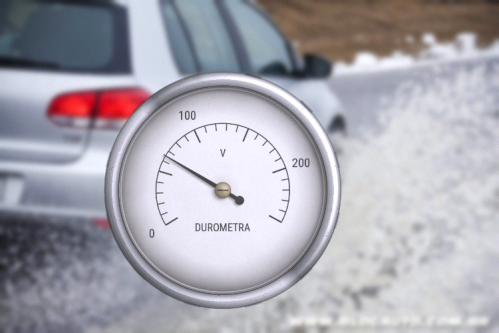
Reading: V 65
